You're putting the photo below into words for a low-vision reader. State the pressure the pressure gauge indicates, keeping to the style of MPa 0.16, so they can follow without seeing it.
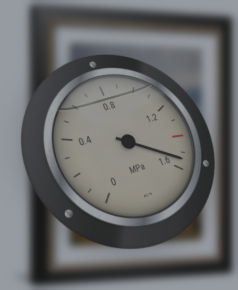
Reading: MPa 1.55
